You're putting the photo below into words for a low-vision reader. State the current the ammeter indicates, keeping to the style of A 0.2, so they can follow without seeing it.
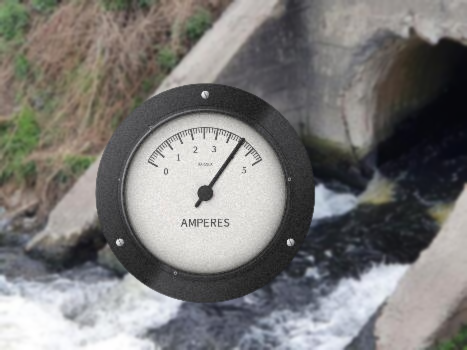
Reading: A 4
